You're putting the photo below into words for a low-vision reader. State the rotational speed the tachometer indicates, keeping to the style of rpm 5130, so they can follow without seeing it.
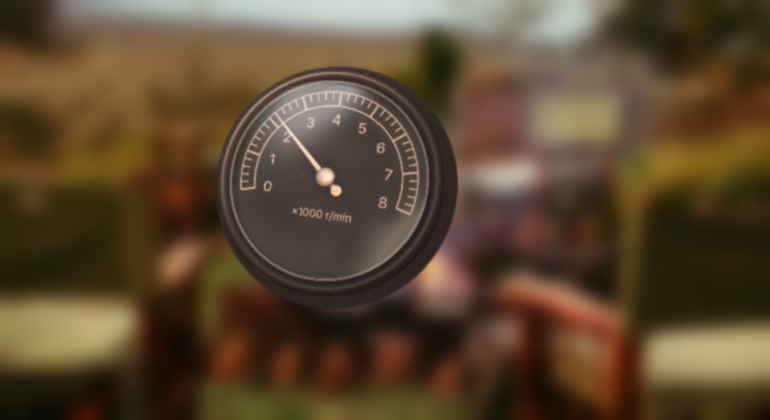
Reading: rpm 2200
